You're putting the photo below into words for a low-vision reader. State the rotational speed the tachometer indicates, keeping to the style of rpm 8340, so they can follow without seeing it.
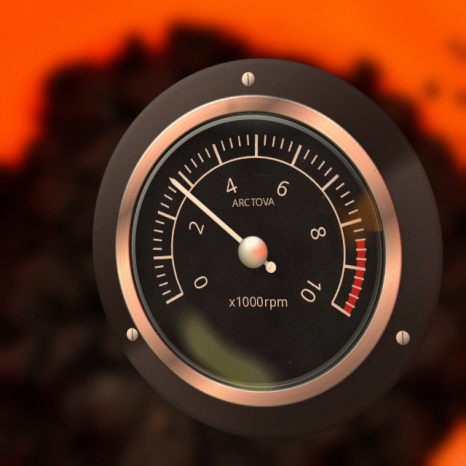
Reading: rpm 2800
